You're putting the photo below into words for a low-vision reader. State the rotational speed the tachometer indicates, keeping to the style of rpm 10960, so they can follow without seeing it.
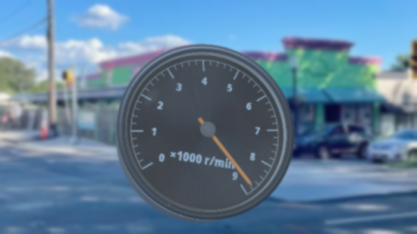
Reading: rpm 8800
